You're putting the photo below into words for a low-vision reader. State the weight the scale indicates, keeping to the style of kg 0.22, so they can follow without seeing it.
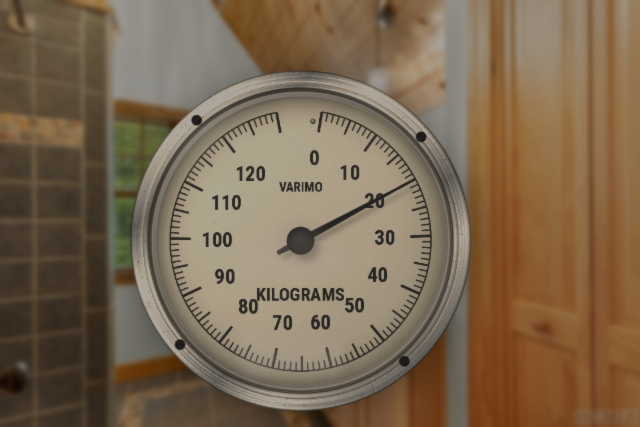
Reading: kg 20
